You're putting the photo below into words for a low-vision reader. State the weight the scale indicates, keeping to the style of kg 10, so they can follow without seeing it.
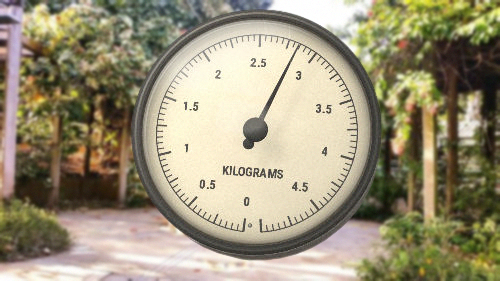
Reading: kg 2.85
